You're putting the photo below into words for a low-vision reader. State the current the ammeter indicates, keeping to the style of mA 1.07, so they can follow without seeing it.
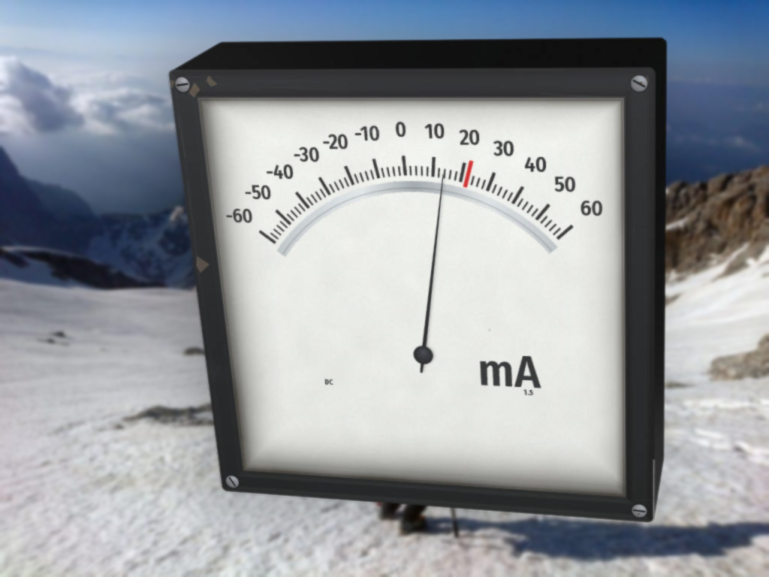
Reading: mA 14
